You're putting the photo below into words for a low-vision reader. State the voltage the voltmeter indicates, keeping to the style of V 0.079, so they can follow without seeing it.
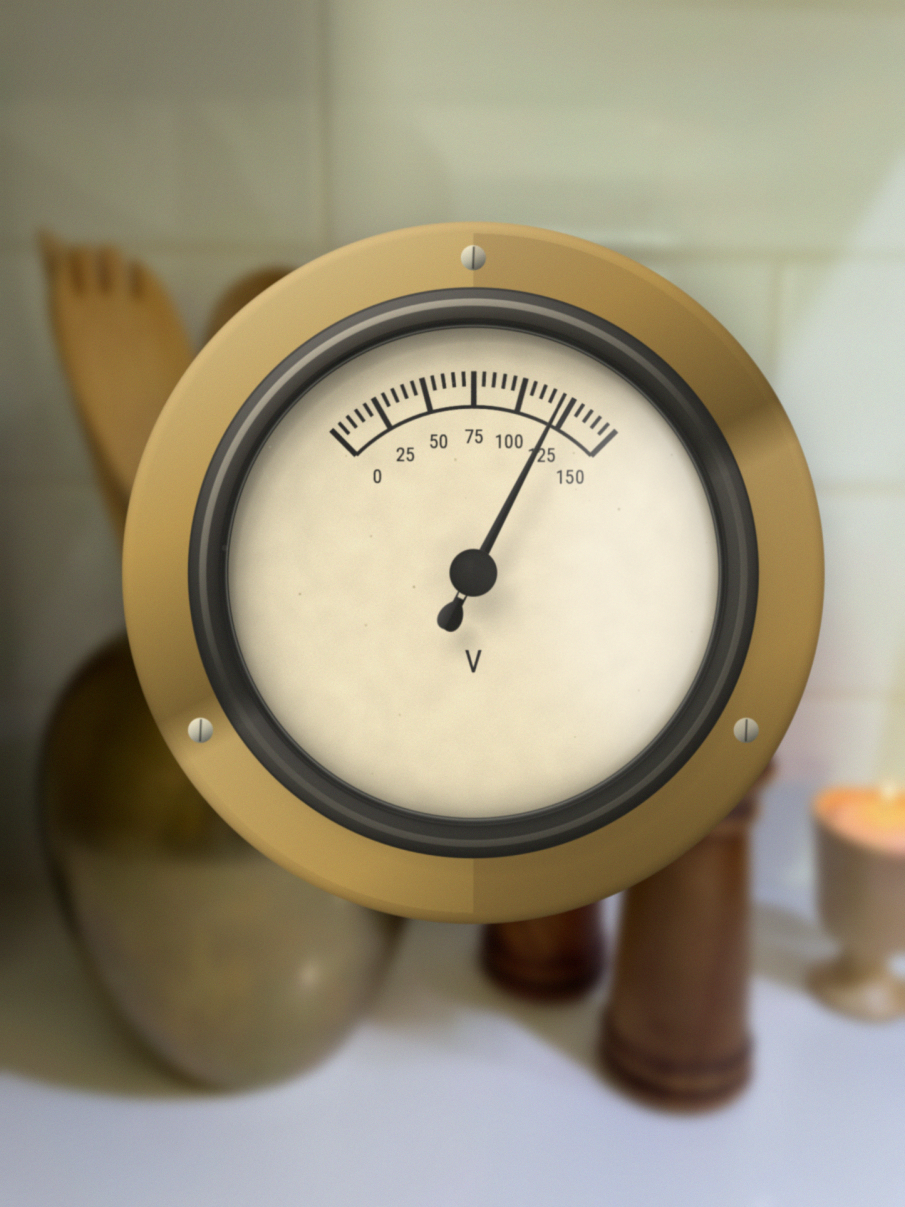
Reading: V 120
